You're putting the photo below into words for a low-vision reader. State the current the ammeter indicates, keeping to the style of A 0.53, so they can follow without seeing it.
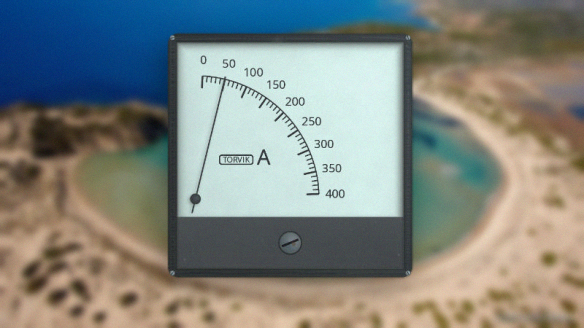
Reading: A 50
